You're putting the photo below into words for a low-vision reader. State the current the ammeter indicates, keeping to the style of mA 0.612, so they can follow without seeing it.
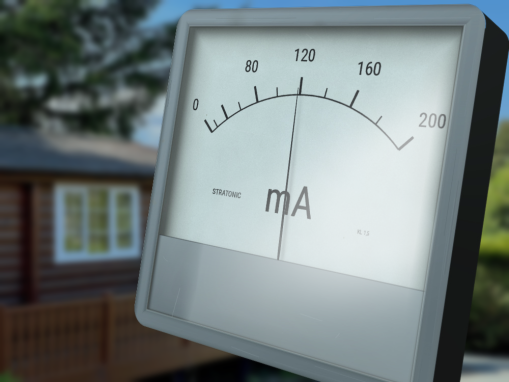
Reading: mA 120
